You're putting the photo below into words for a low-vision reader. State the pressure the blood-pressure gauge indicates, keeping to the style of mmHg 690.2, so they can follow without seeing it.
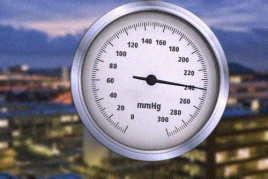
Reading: mmHg 240
